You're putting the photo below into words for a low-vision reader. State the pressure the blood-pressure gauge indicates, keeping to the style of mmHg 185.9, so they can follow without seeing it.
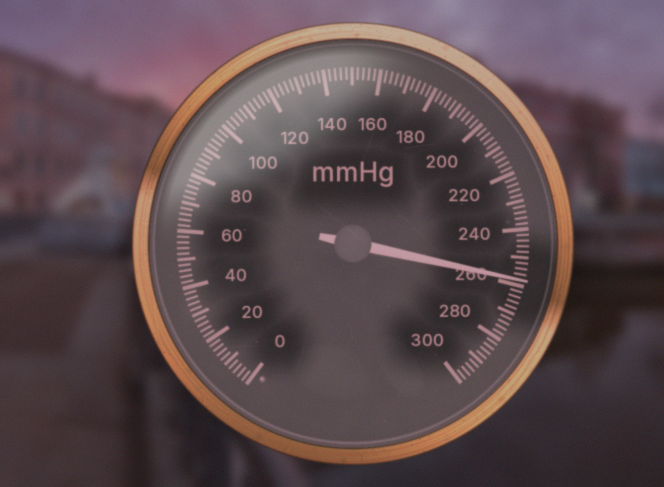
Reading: mmHg 258
